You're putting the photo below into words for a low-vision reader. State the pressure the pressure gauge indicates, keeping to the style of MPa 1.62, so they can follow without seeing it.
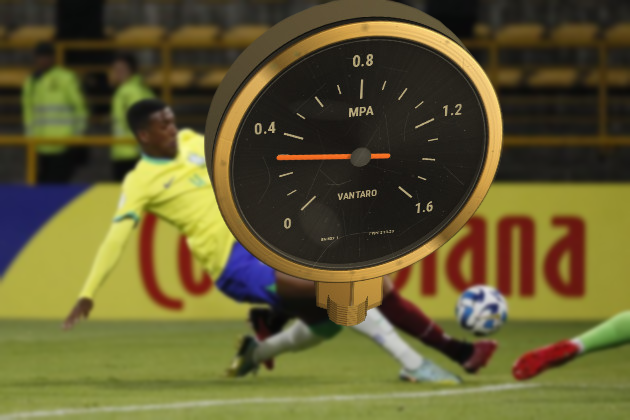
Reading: MPa 0.3
